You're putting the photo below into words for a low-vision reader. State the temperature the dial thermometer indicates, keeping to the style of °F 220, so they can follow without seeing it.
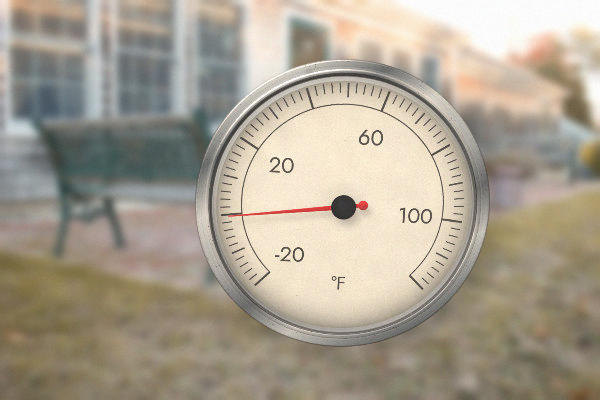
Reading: °F 0
